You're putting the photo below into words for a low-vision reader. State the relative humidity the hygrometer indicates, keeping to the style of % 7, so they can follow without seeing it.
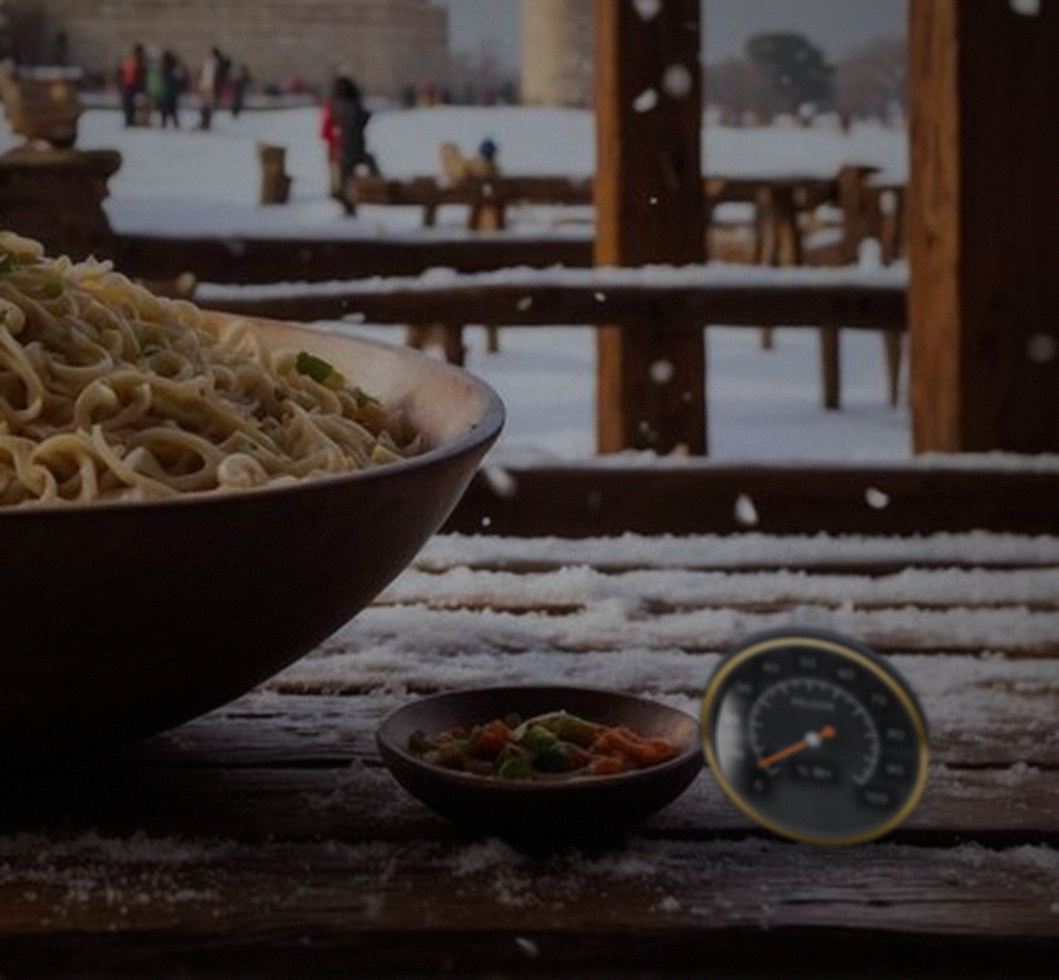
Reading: % 5
